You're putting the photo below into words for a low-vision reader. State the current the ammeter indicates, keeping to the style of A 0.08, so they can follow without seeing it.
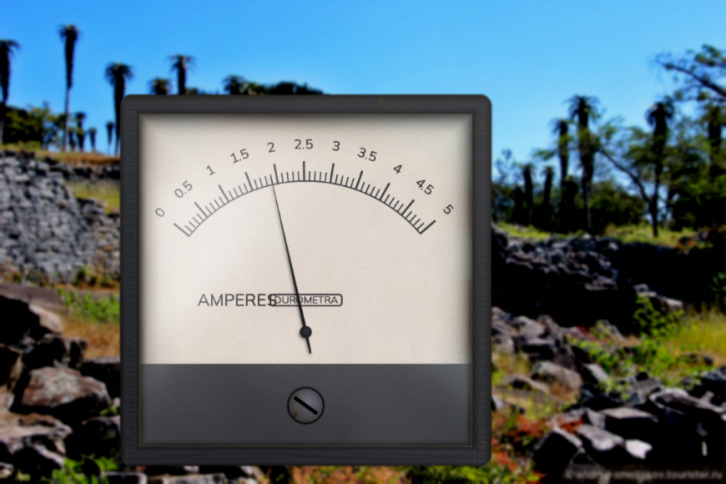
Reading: A 1.9
